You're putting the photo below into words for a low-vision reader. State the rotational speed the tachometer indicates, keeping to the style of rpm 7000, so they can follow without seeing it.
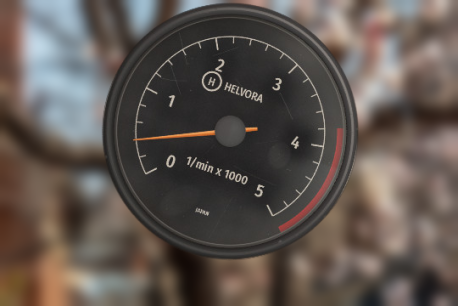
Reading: rpm 400
